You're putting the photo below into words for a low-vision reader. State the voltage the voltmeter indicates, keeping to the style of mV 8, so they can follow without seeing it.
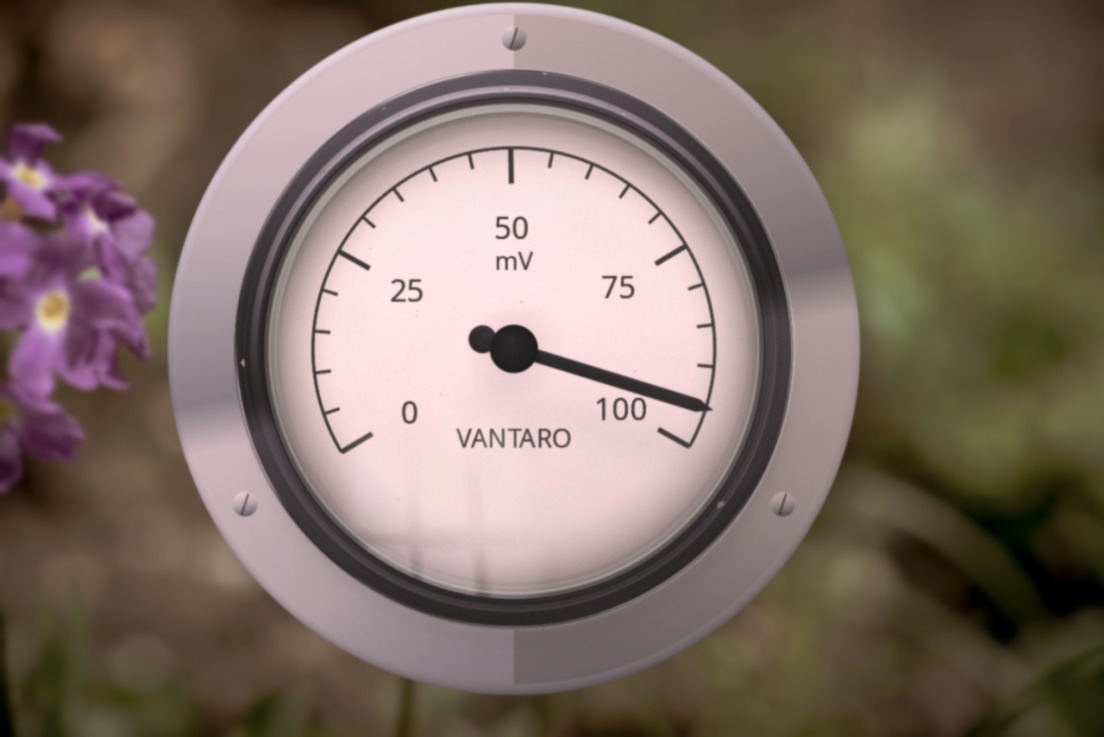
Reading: mV 95
